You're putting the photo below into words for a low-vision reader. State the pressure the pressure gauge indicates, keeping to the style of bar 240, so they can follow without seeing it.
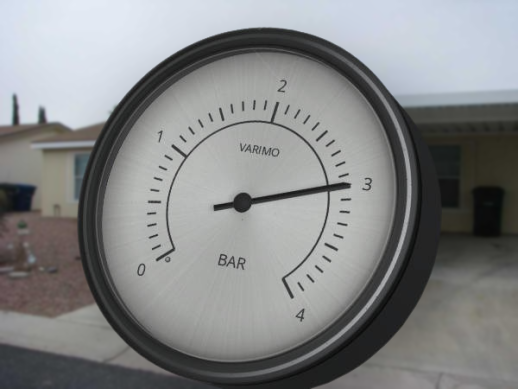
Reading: bar 3
